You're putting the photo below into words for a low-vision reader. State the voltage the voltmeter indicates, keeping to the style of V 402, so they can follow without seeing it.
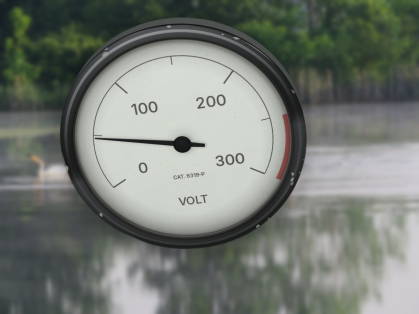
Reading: V 50
